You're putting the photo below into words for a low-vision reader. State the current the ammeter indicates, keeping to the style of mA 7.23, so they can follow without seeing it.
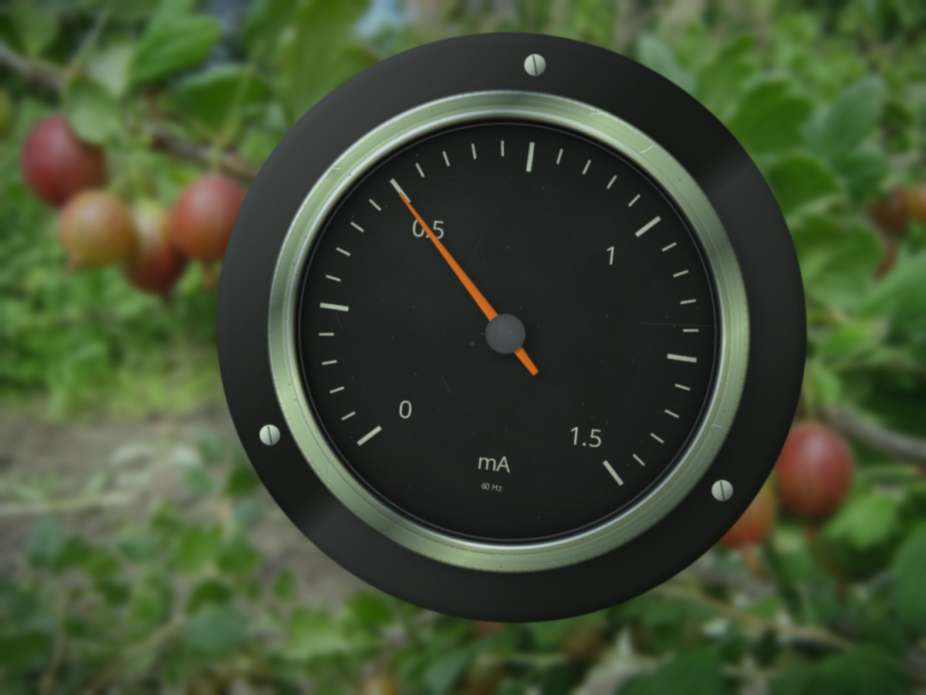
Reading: mA 0.5
